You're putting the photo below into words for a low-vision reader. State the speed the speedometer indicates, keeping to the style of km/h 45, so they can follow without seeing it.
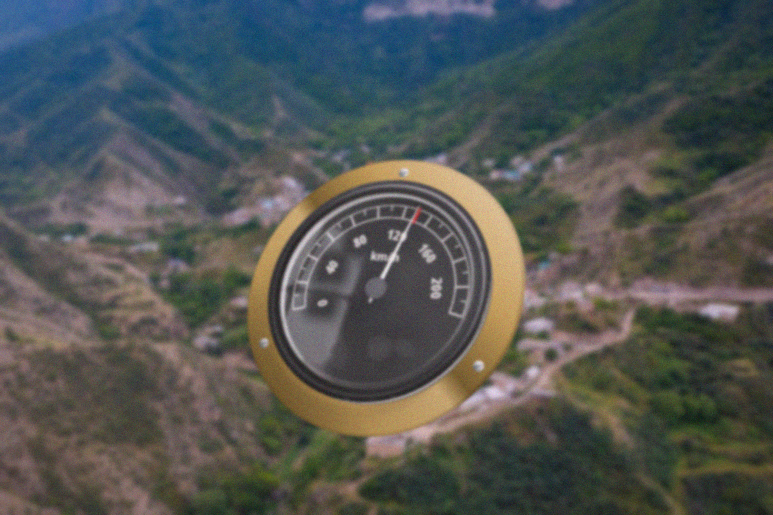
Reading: km/h 130
